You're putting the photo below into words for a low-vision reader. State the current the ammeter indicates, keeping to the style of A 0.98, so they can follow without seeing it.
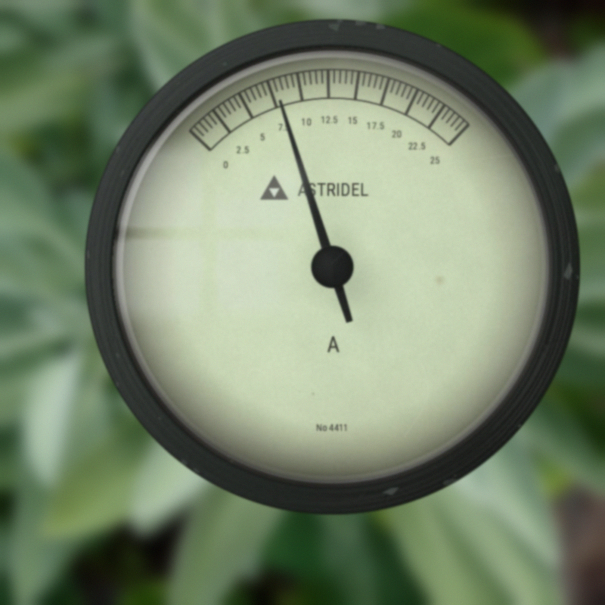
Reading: A 8
